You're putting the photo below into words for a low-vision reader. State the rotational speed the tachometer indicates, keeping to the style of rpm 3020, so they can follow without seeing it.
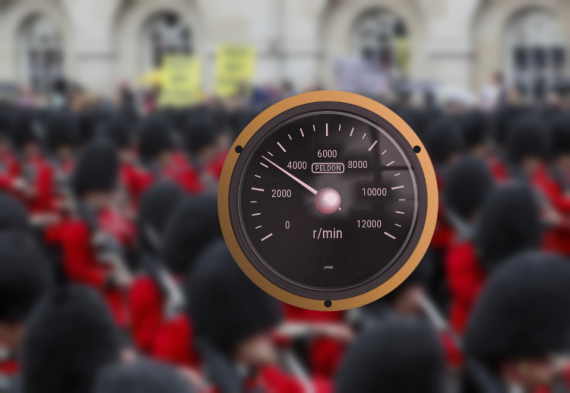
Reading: rpm 3250
